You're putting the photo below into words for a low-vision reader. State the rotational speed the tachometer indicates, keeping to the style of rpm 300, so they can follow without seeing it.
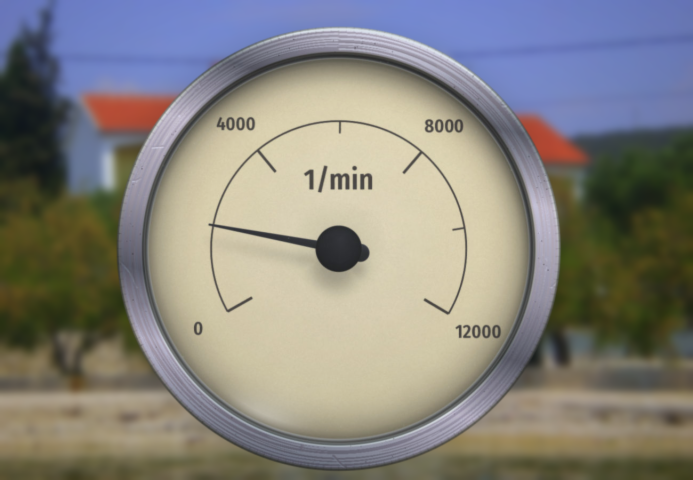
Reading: rpm 2000
